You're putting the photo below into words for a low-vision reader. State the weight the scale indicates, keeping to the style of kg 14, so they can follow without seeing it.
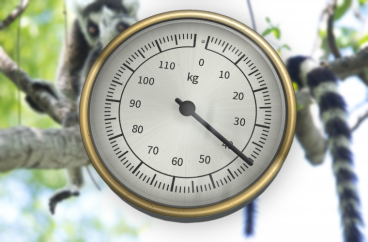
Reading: kg 40
